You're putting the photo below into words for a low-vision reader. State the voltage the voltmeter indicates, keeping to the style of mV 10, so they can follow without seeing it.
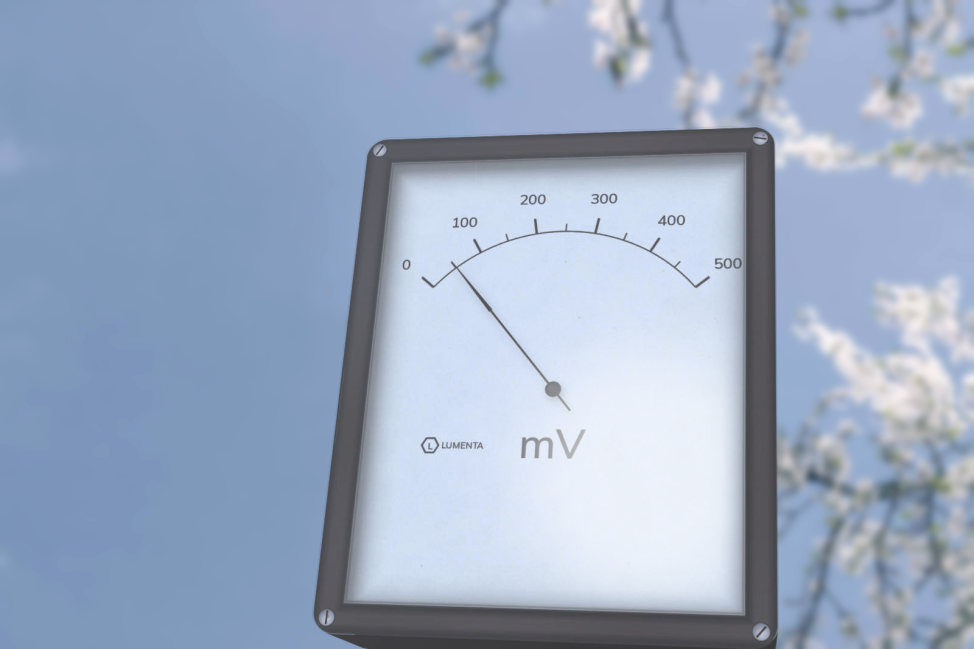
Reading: mV 50
